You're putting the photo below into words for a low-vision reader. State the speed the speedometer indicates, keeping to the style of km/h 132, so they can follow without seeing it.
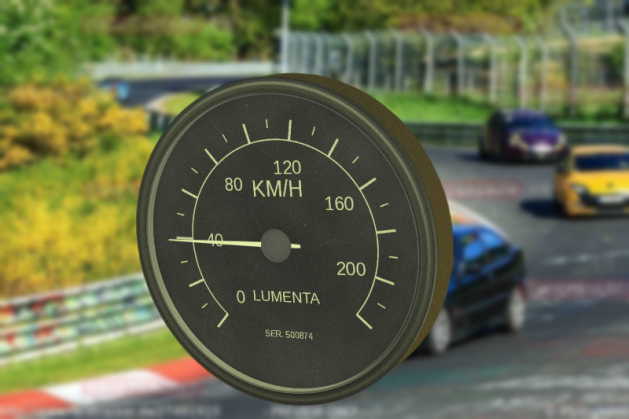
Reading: km/h 40
